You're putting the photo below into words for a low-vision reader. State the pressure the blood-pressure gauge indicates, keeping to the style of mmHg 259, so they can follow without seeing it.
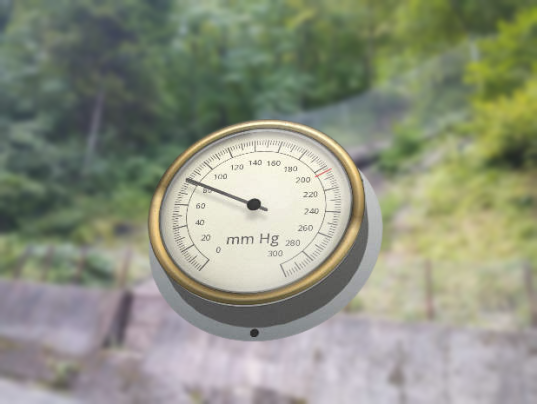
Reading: mmHg 80
